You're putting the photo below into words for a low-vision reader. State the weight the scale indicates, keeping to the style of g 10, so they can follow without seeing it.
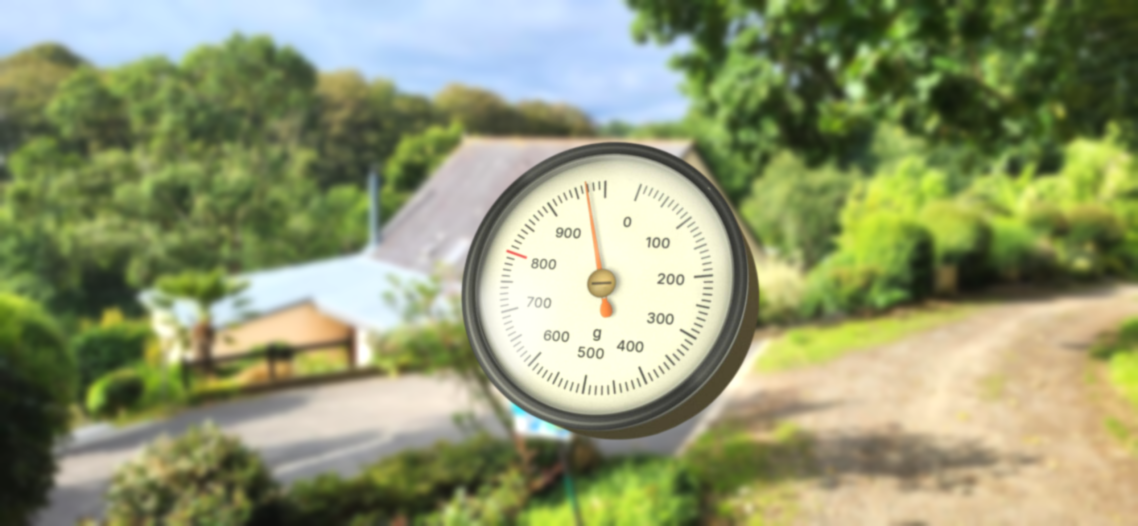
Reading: g 970
